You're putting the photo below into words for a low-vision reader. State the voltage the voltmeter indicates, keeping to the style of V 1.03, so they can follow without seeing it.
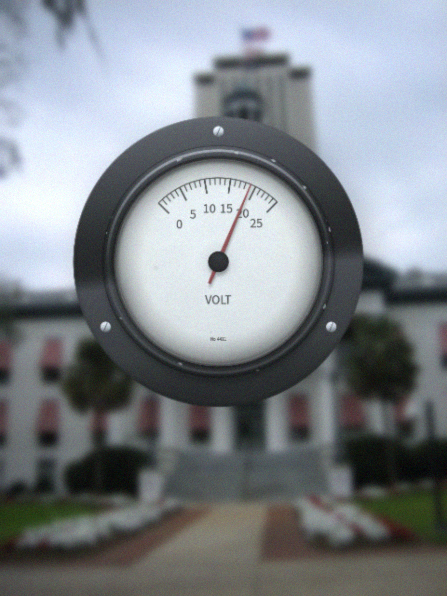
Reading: V 19
